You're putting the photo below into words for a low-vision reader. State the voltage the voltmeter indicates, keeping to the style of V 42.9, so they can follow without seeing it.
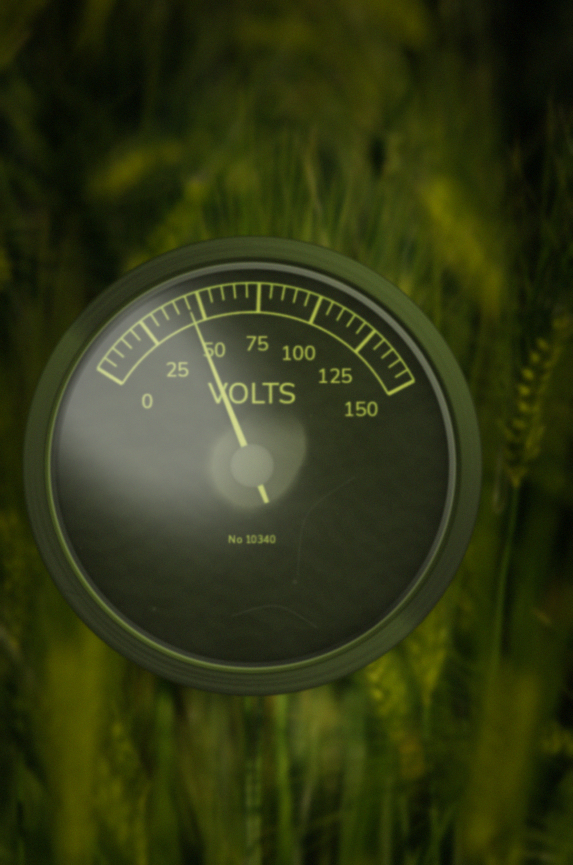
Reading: V 45
